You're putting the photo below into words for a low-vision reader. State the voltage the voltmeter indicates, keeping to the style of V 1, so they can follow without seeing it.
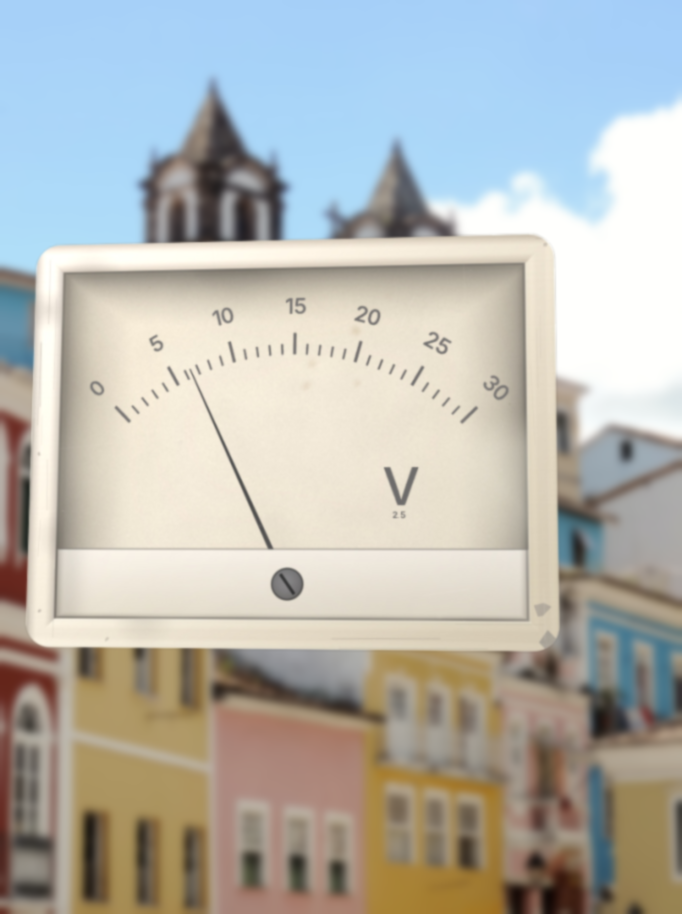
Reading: V 6.5
